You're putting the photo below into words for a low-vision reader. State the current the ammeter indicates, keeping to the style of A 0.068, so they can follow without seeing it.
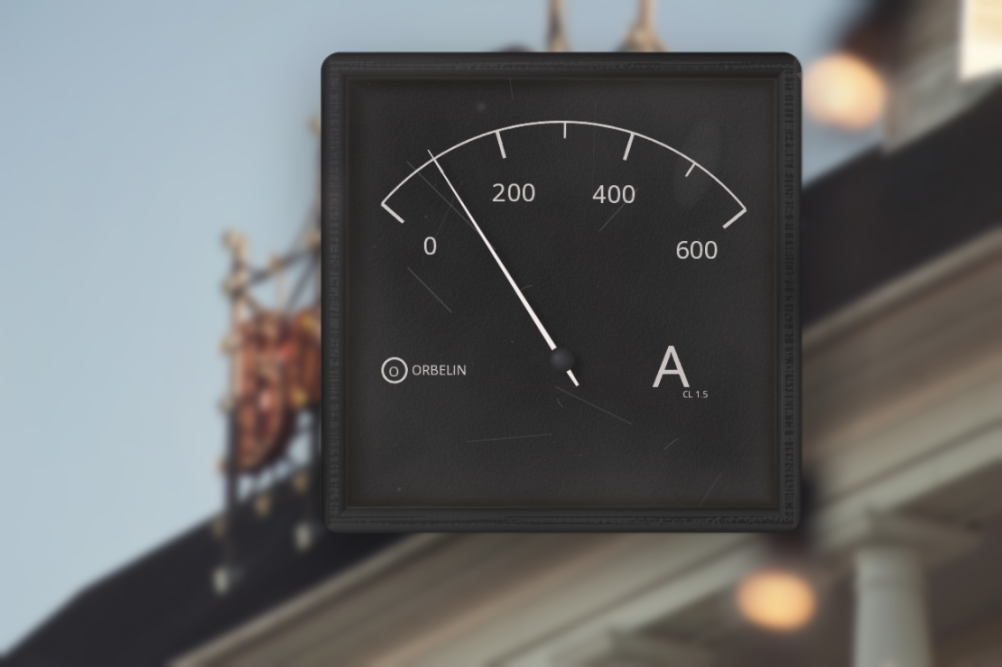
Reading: A 100
